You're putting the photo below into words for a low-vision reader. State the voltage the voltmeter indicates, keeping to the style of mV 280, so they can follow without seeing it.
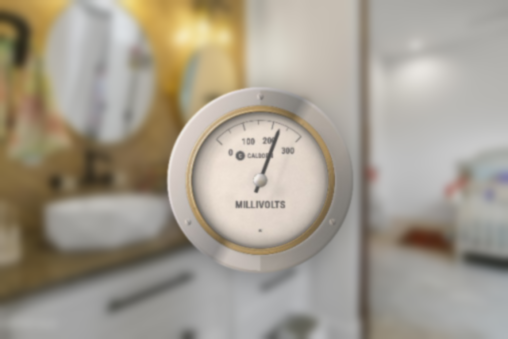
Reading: mV 225
